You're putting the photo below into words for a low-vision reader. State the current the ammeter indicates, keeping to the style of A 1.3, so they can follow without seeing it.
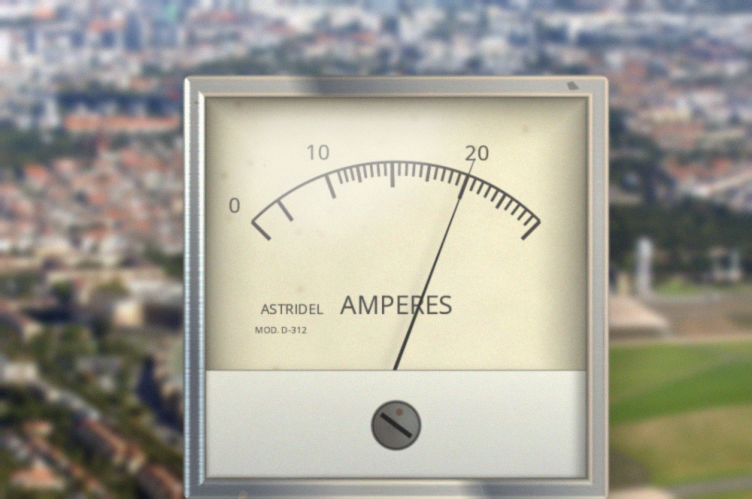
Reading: A 20
